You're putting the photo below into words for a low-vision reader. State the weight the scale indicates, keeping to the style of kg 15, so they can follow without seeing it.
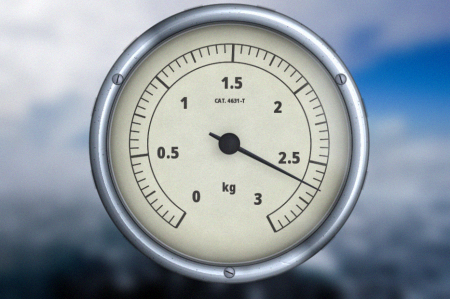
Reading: kg 2.65
